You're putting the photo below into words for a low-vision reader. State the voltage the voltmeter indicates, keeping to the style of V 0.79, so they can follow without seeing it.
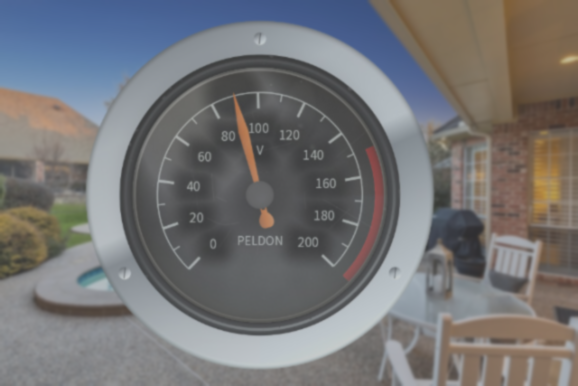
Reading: V 90
